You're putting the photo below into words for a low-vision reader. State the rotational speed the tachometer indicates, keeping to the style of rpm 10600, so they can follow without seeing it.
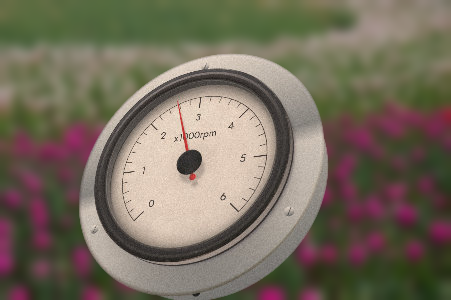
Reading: rpm 2600
